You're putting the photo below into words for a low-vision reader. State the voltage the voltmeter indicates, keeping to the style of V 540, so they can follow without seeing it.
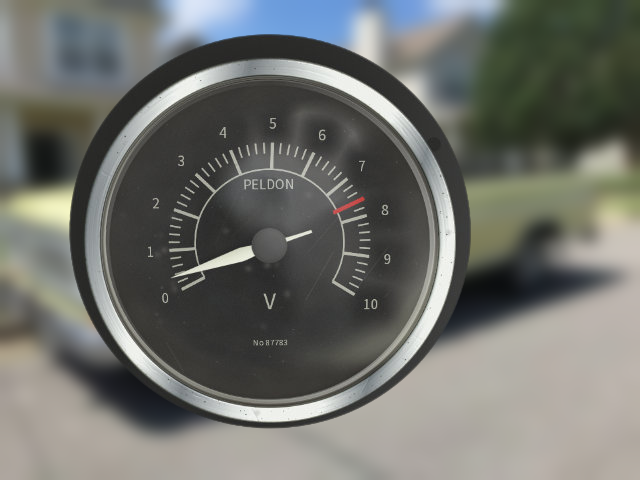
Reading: V 0.4
